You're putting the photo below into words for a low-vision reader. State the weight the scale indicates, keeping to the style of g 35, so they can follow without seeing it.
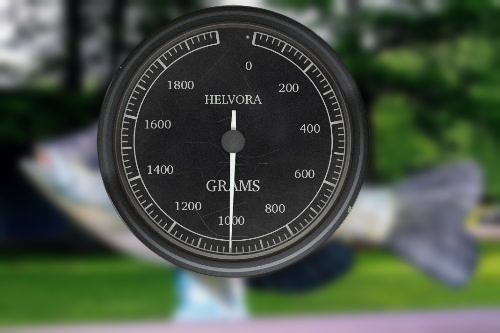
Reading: g 1000
